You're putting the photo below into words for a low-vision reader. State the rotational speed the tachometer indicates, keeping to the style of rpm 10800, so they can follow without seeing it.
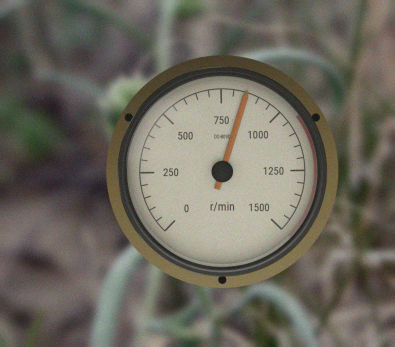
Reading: rpm 850
